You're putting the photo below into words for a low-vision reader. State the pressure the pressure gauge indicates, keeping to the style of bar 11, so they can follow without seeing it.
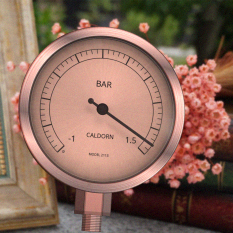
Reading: bar 1.4
